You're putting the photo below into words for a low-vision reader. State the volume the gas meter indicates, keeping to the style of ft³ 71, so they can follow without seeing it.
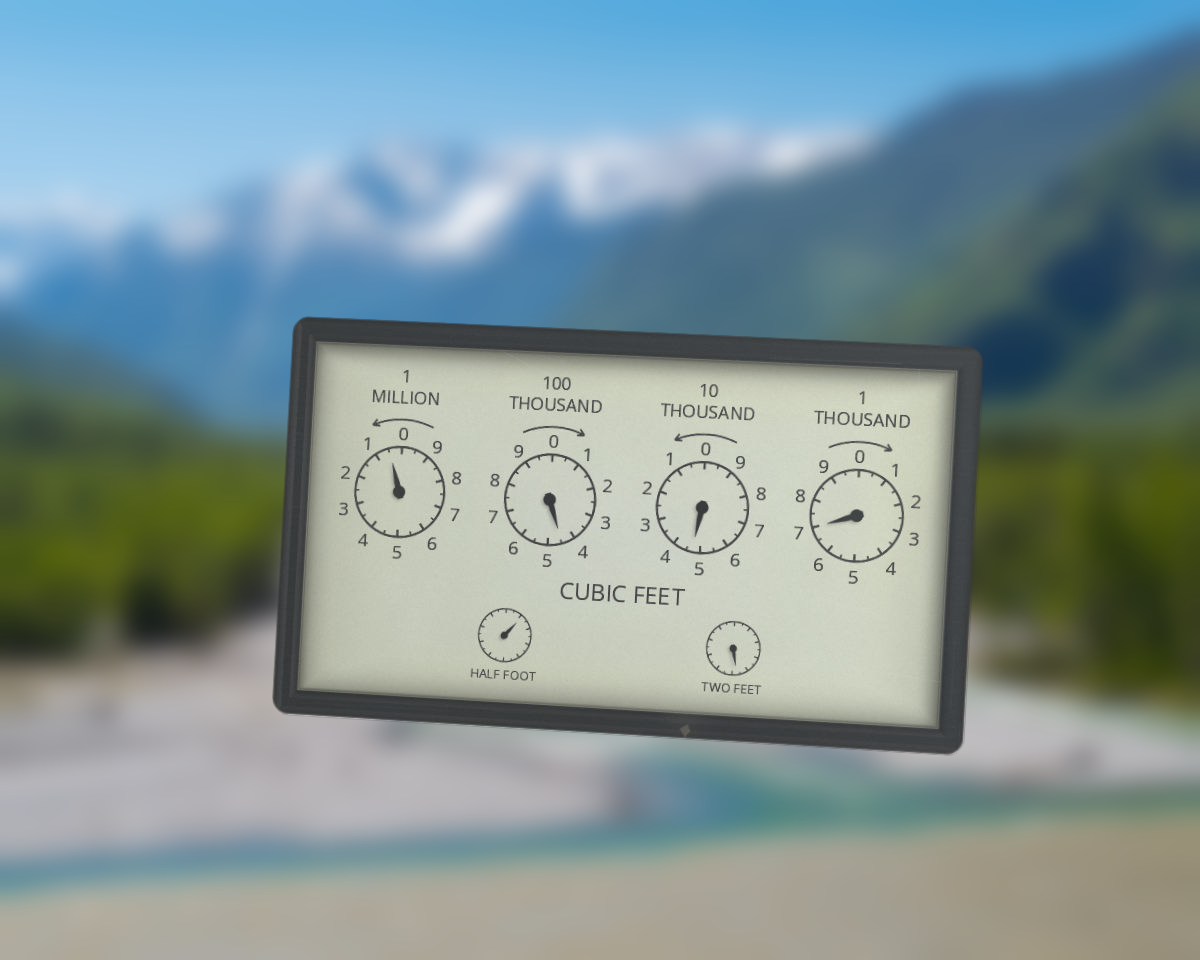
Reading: ft³ 44700
